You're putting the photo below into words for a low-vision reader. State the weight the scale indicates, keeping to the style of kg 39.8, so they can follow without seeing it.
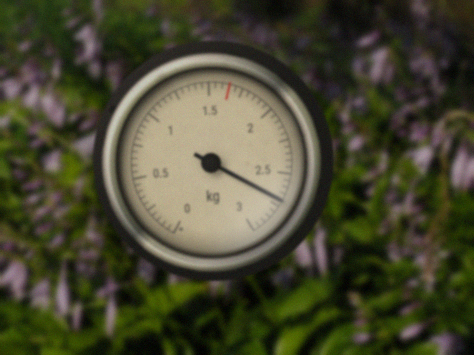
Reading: kg 2.7
